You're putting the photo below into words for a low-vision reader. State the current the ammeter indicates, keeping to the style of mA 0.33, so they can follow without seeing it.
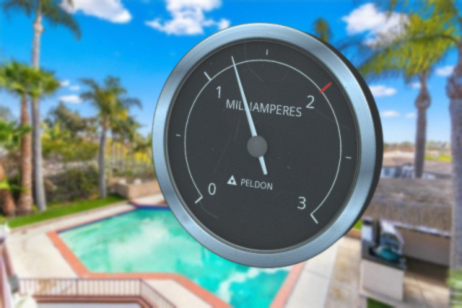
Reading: mA 1.25
